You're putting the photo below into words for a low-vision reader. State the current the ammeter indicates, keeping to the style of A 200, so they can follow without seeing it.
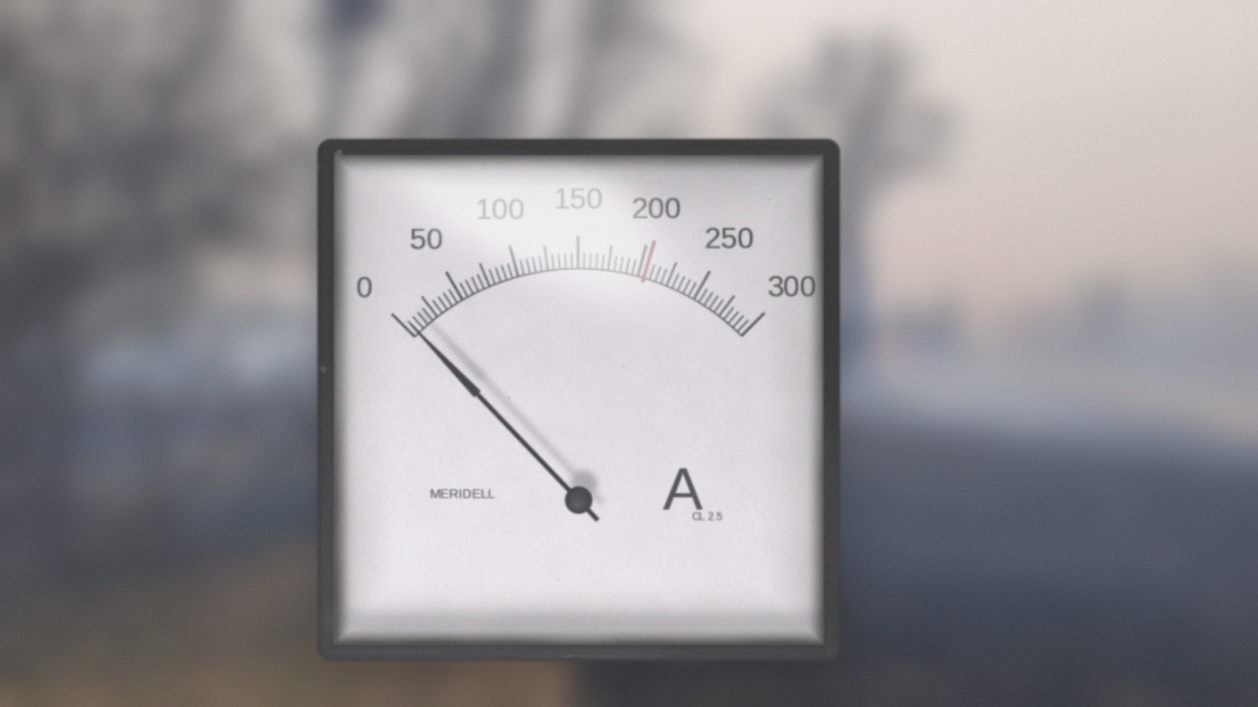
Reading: A 5
